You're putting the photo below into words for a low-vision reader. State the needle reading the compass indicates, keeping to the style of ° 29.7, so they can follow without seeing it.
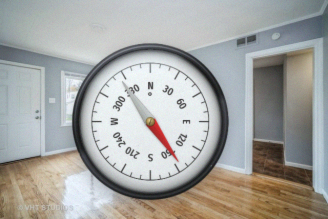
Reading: ° 145
